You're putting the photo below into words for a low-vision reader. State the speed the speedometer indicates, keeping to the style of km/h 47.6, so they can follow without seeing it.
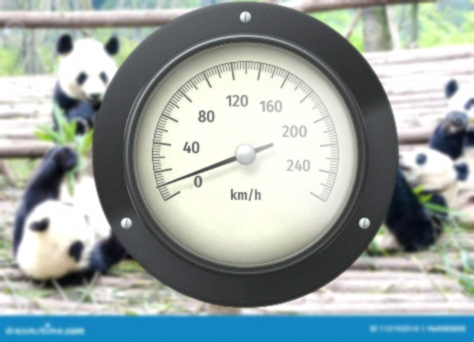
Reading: km/h 10
